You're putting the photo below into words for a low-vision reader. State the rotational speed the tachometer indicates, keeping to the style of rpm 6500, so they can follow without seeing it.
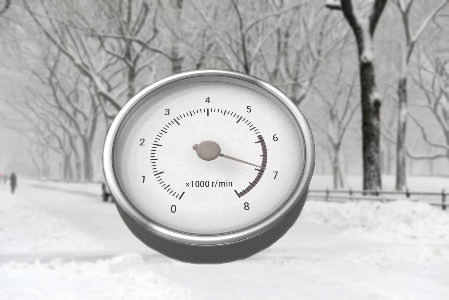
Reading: rpm 7000
